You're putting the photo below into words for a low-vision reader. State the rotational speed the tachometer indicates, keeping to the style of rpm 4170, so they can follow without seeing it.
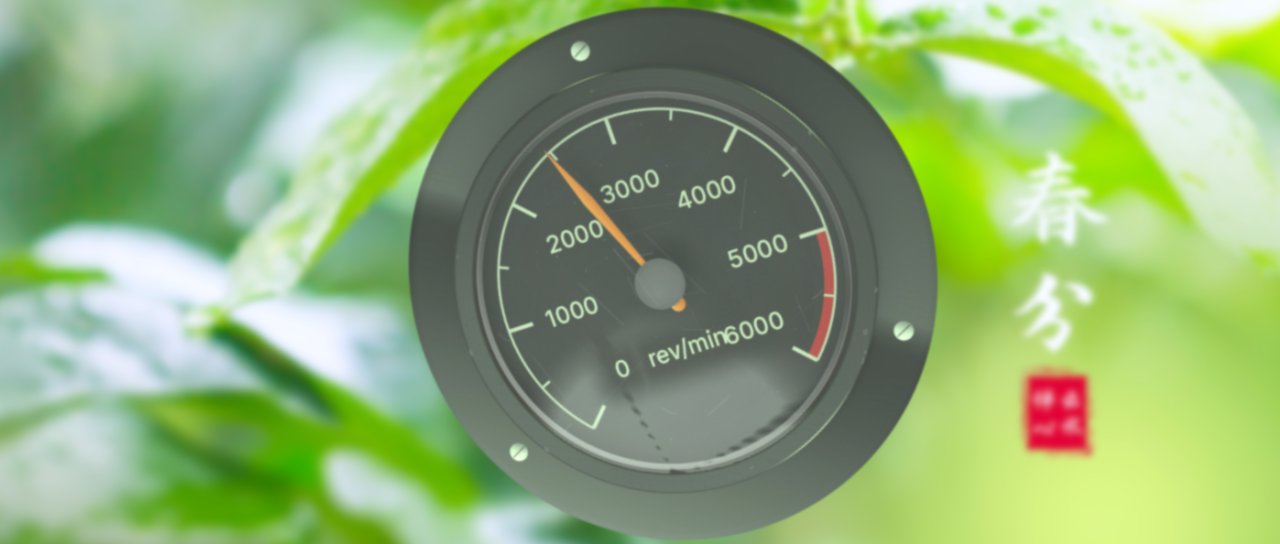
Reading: rpm 2500
